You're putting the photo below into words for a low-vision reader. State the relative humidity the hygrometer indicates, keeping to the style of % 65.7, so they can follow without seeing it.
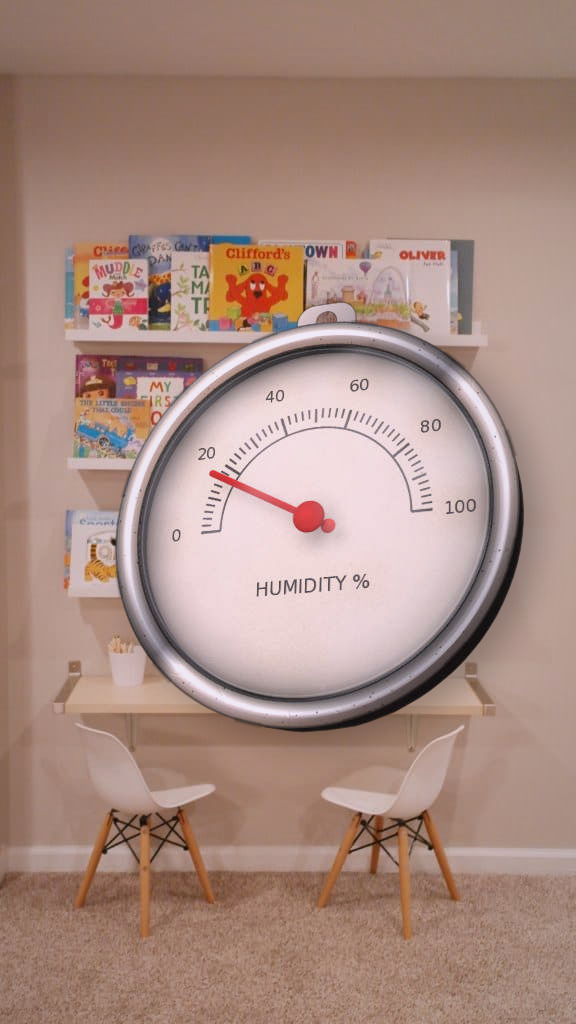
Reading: % 16
